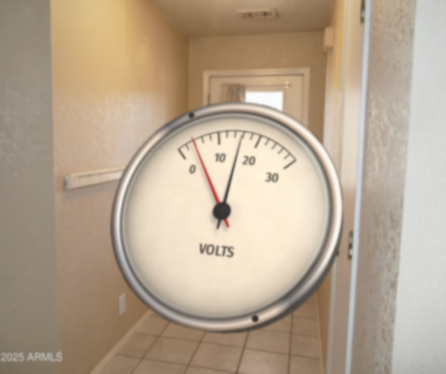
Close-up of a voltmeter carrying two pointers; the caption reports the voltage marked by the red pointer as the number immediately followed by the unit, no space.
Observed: 4V
